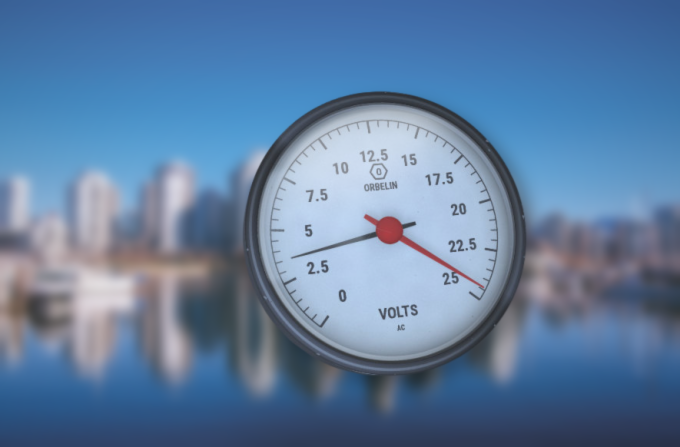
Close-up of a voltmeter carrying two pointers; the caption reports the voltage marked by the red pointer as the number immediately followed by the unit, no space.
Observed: 24.5V
